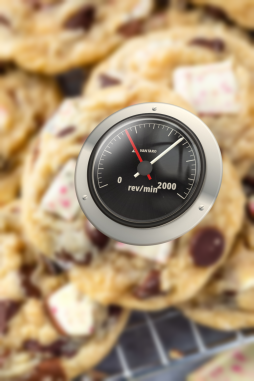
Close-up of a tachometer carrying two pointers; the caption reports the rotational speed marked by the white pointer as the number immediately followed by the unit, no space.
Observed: 1350rpm
